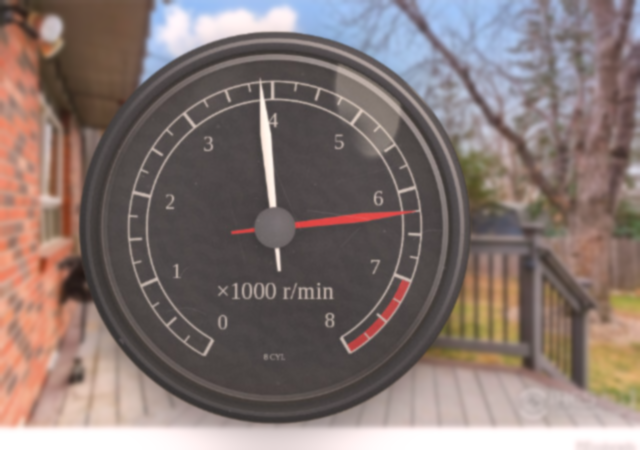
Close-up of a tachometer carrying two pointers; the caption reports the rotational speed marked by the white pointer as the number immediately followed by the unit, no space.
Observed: 3875rpm
